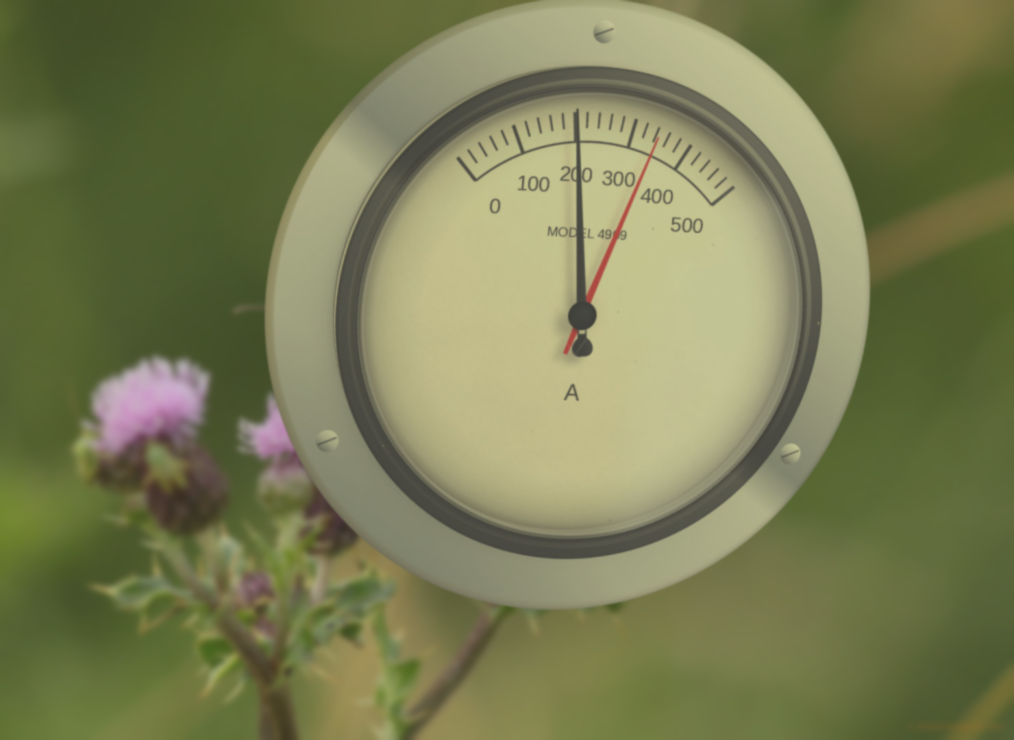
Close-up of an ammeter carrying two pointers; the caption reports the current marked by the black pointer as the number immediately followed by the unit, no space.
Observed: 200A
